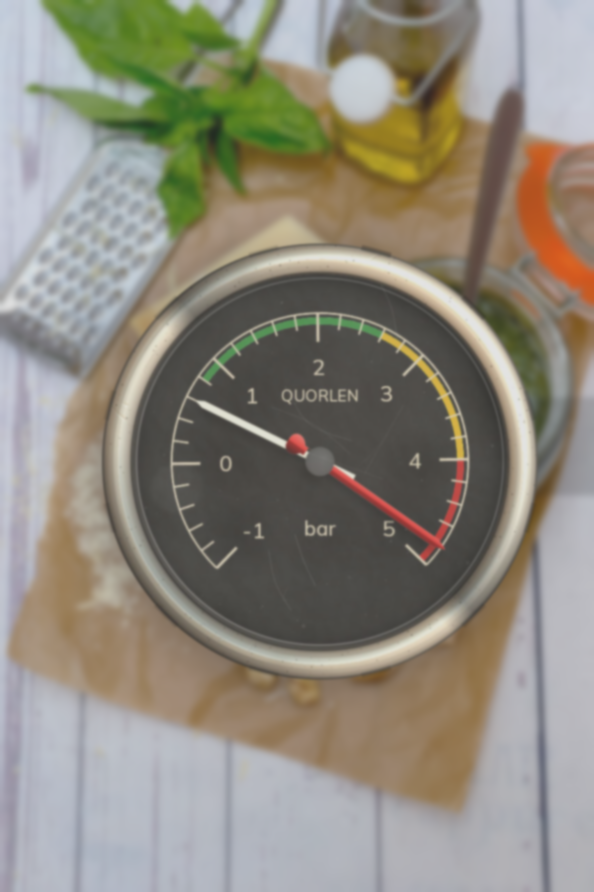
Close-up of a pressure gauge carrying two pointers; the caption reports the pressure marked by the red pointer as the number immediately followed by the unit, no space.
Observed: 4.8bar
